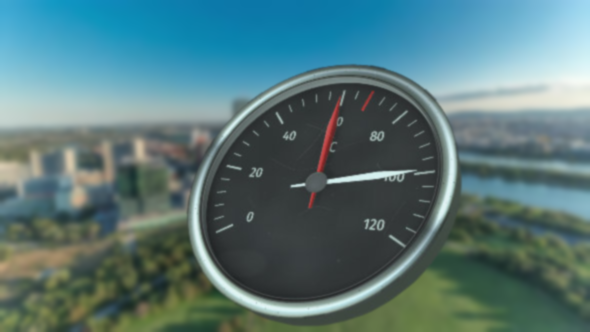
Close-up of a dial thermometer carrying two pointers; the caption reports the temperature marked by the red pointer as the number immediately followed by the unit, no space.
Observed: 60°C
